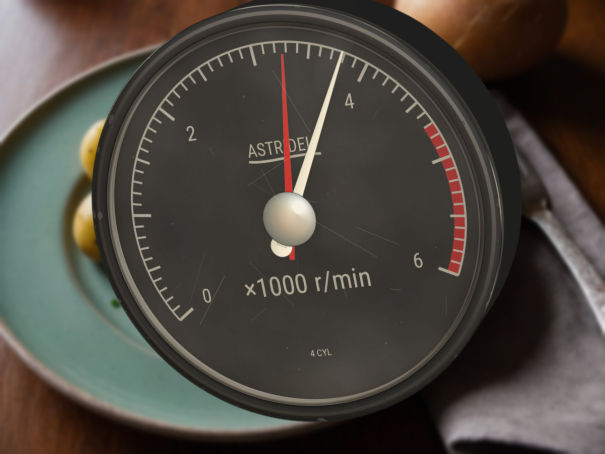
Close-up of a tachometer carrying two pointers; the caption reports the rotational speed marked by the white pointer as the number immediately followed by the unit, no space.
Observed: 3800rpm
